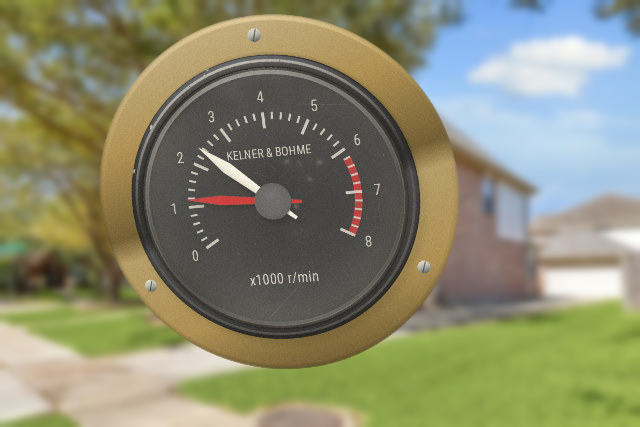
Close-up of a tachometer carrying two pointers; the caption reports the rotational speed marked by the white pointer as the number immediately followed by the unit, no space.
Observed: 2400rpm
